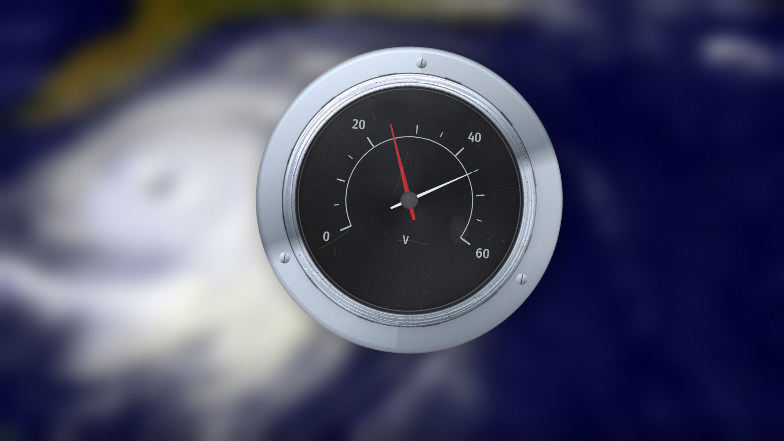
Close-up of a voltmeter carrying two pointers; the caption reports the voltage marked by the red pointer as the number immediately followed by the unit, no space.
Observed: 25V
